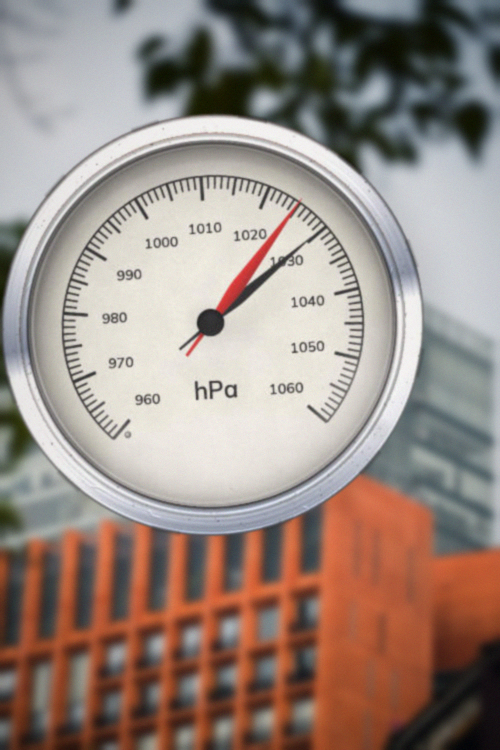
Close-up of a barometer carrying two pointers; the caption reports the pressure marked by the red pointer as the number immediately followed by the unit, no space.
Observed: 1025hPa
